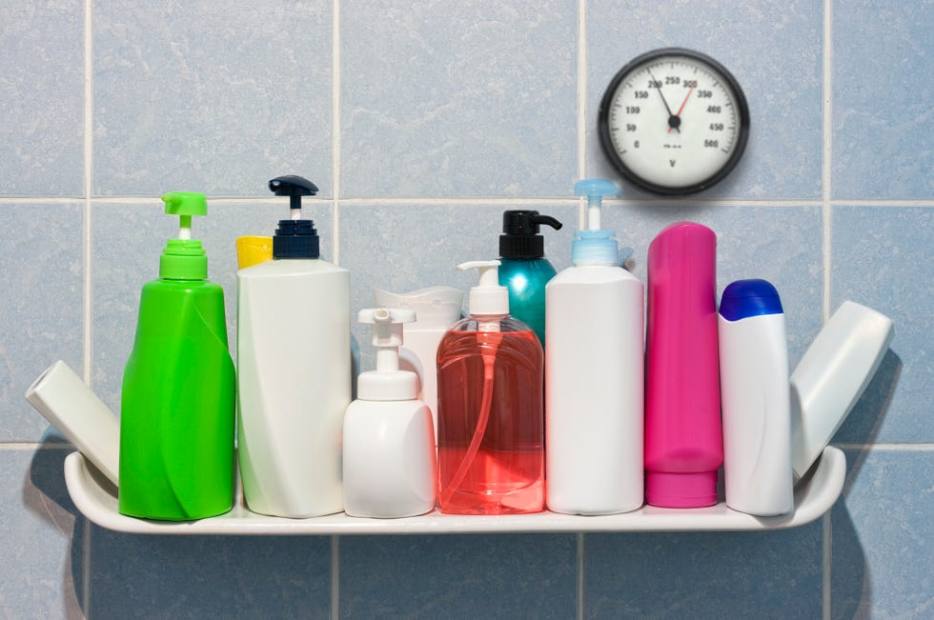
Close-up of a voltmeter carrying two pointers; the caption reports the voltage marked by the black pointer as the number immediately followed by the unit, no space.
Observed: 200V
